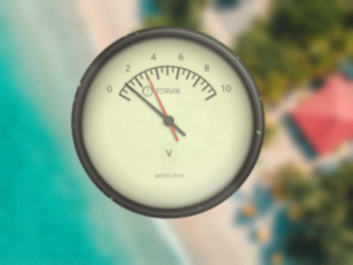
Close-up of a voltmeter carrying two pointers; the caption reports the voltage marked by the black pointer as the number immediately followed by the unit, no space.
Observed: 1V
